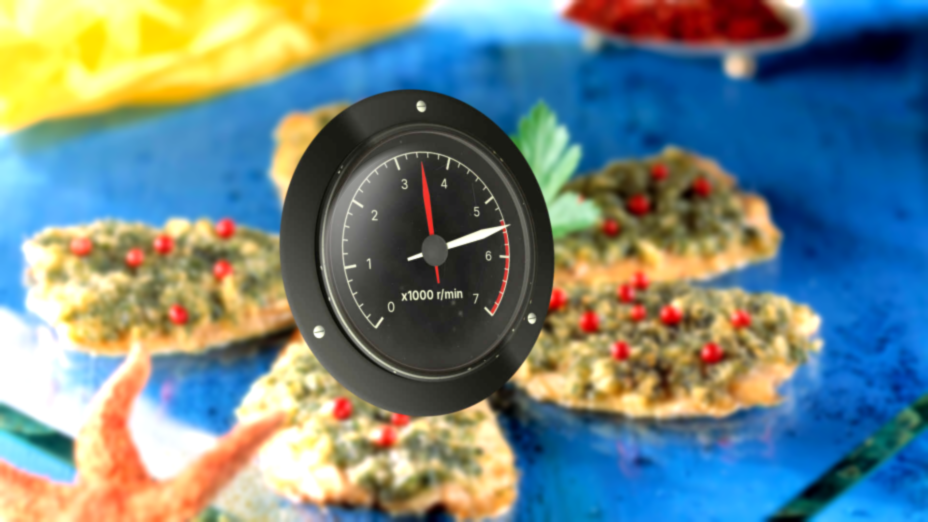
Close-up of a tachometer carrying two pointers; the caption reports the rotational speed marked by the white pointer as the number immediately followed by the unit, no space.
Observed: 5500rpm
